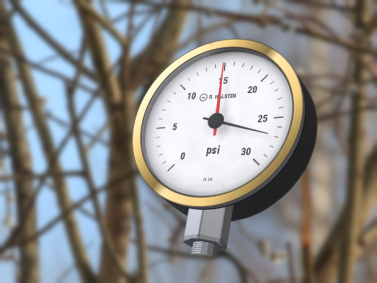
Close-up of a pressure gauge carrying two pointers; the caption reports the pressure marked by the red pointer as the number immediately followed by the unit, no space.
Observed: 15psi
